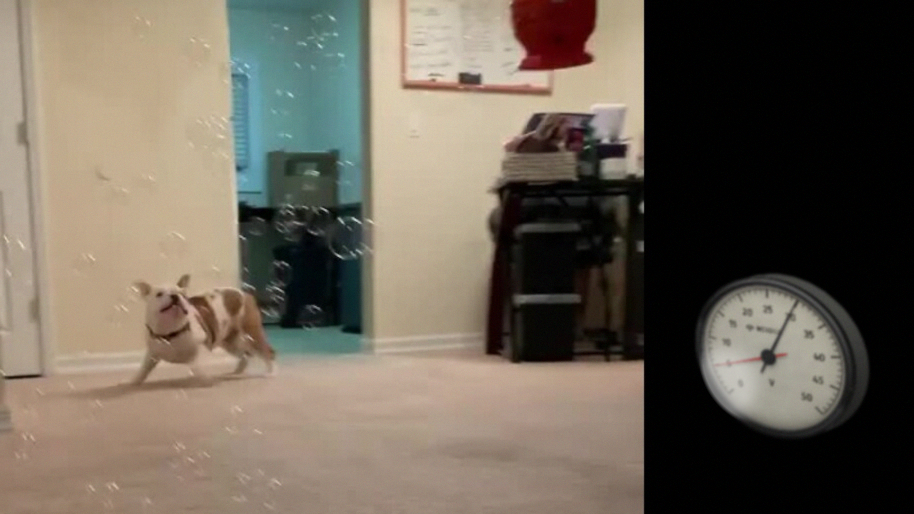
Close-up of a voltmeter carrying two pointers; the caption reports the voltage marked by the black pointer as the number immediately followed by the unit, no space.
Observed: 30V
